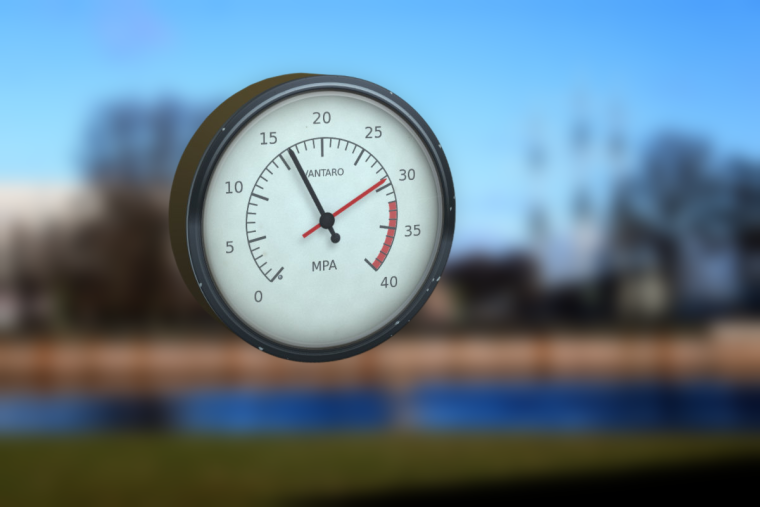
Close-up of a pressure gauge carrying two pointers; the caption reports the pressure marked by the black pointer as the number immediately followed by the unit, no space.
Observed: 16MPa
